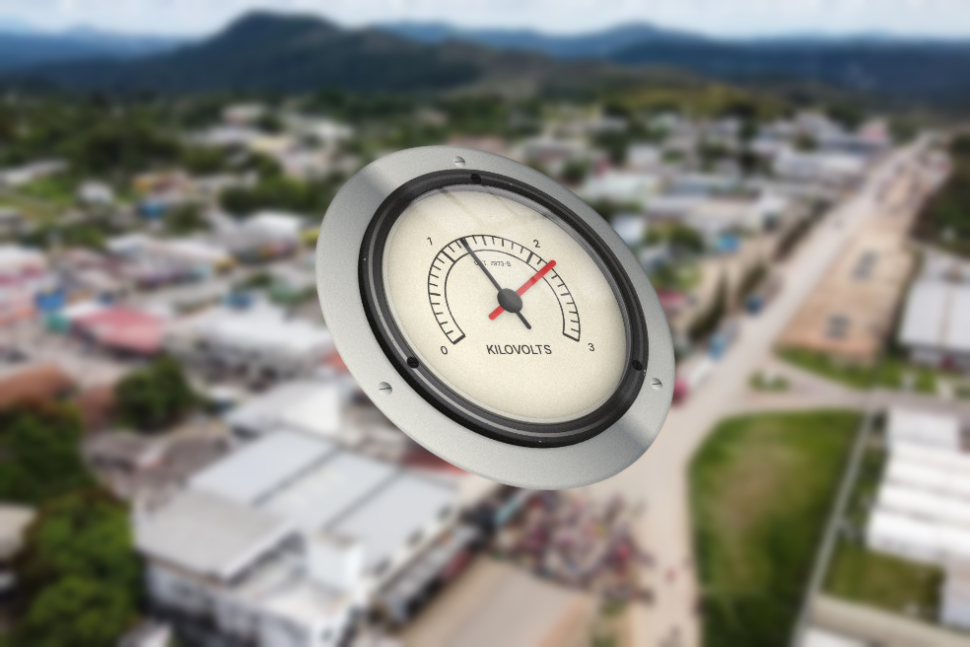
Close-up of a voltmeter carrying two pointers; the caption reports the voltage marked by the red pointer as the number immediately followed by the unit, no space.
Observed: 2.2kV
